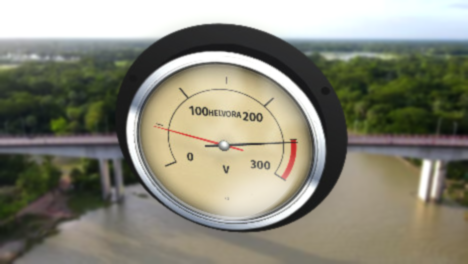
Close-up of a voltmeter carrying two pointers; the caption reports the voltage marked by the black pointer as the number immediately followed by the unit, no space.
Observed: 250V
